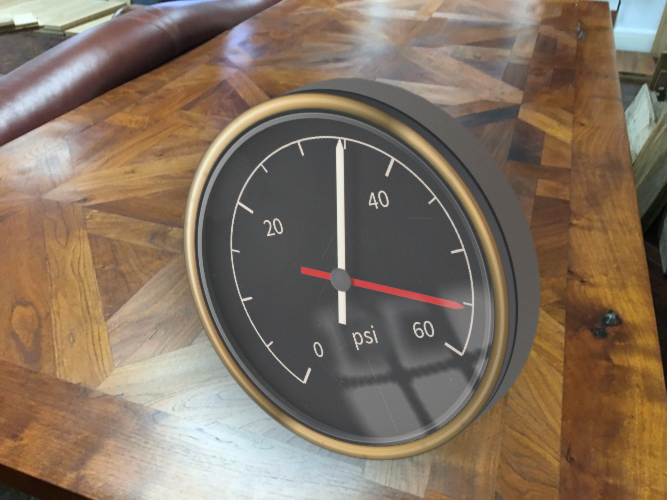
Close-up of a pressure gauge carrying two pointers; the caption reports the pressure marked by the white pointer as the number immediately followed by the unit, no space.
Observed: 35psi
